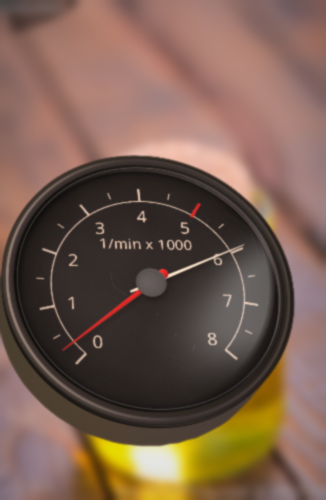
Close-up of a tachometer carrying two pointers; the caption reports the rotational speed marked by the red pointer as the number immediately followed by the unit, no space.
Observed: 250rpm
